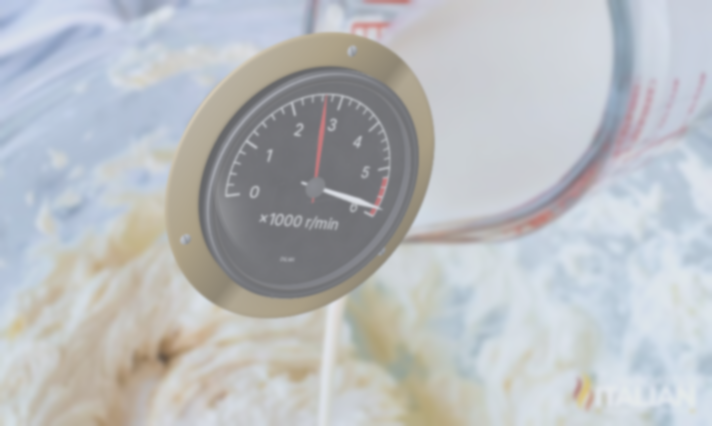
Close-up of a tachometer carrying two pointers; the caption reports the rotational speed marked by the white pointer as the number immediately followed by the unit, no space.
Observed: 5800rpm
